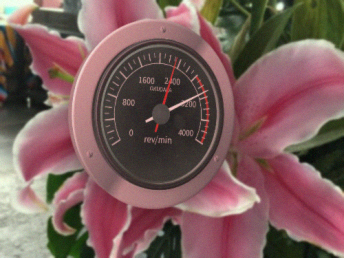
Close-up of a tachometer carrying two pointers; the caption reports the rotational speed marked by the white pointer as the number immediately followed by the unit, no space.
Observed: 3100rpm
